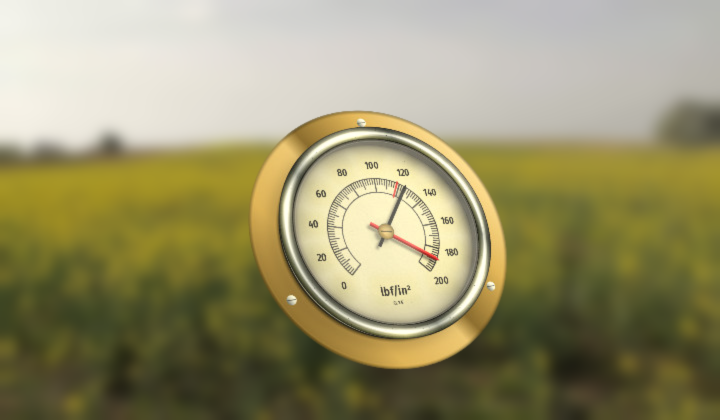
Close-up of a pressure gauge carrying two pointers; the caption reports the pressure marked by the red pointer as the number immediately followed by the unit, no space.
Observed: 190psi
